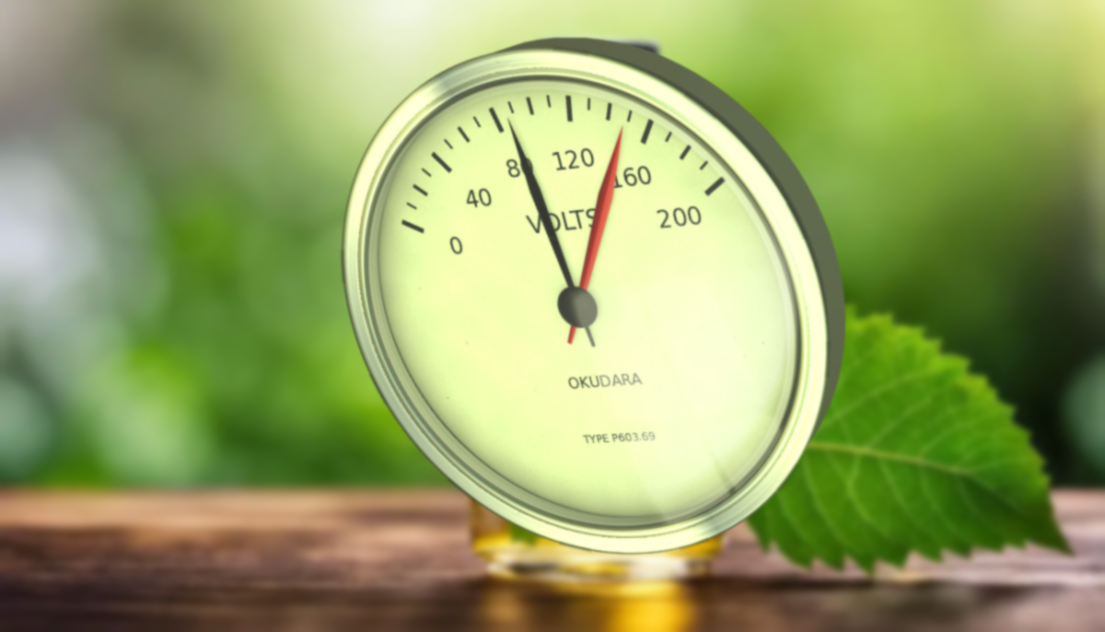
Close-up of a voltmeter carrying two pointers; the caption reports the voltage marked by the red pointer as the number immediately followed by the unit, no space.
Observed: 150V
